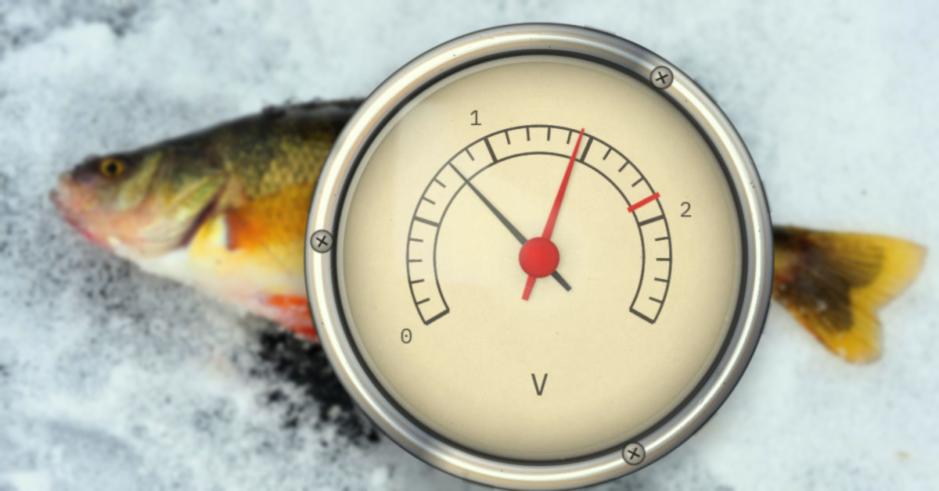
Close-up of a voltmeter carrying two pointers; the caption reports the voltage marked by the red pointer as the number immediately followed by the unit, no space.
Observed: 1.45V
